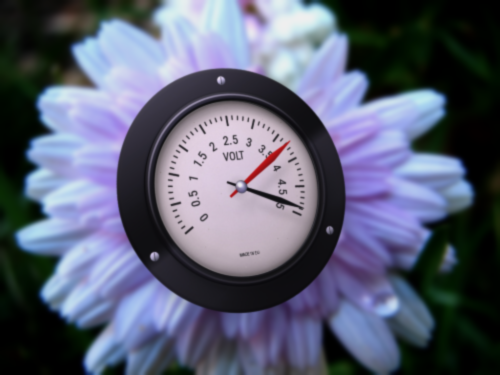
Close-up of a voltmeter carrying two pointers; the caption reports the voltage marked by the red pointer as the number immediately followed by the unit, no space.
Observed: 3.7V
